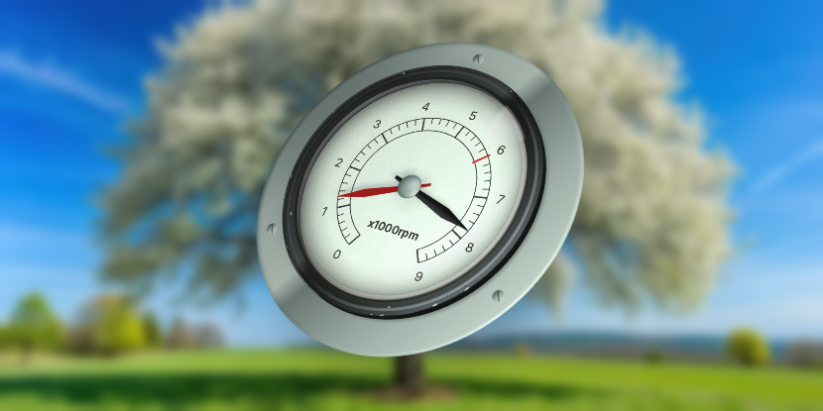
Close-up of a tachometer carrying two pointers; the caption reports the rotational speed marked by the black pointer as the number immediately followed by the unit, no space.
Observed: 7800rpm
